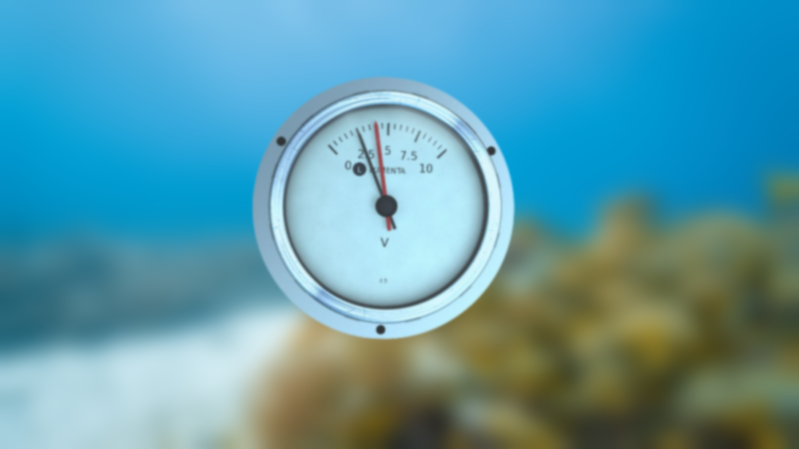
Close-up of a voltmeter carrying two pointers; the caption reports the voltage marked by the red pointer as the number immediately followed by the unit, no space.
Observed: 4V
